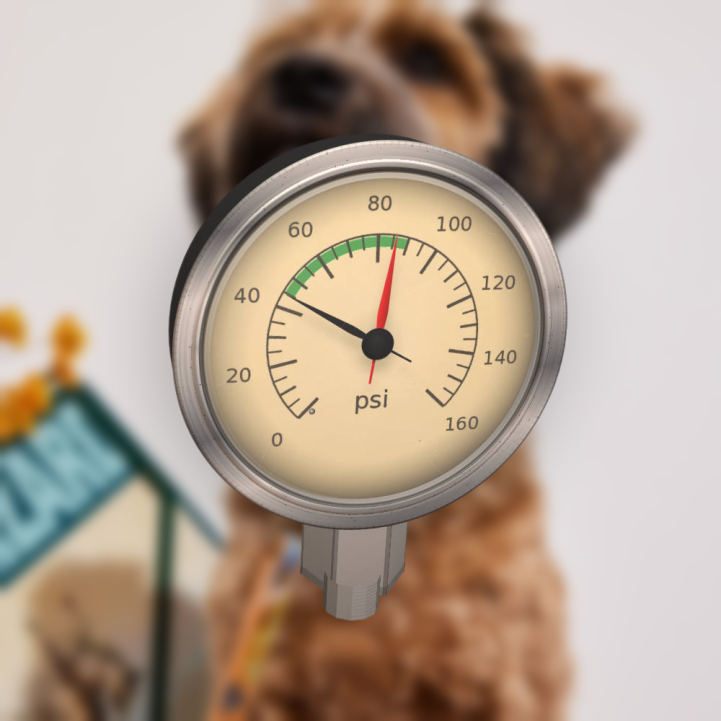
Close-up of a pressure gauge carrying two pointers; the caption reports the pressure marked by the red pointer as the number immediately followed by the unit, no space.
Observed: 85psi
